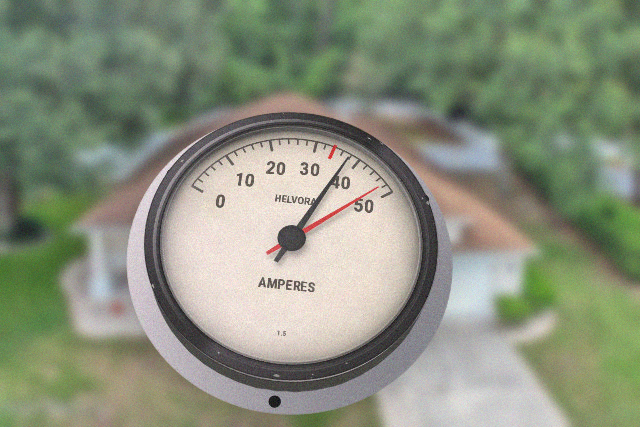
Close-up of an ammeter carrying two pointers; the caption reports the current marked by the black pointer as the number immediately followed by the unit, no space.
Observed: 38A
